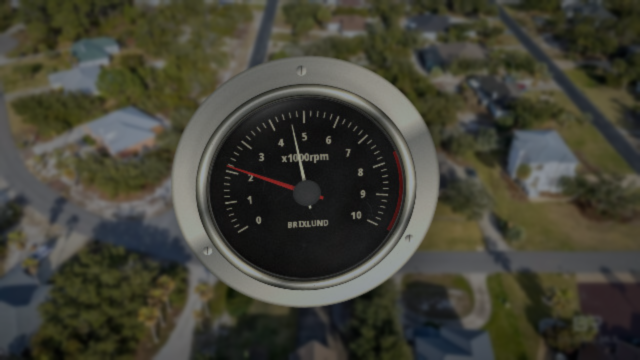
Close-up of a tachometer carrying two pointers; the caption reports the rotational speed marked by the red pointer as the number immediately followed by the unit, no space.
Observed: 2200rpm
